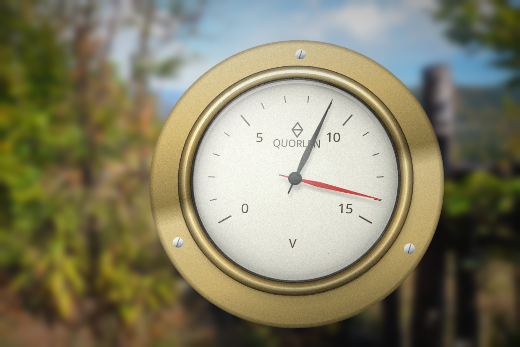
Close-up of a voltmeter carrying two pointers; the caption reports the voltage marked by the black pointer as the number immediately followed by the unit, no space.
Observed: 9V
